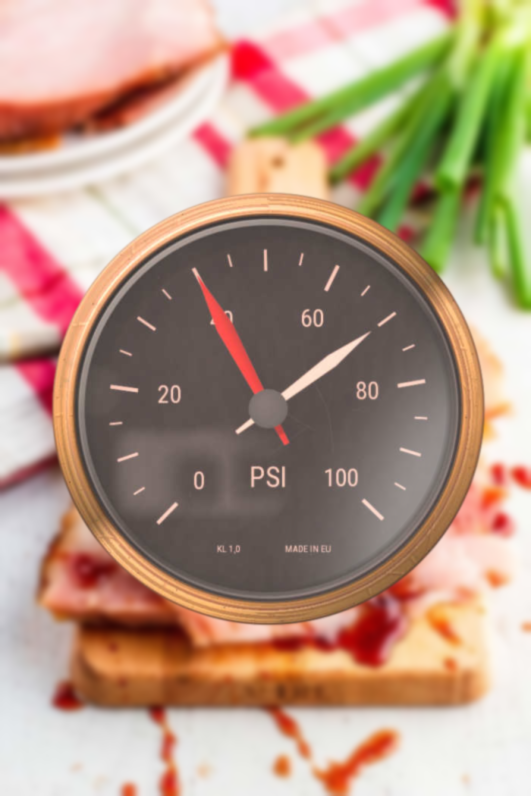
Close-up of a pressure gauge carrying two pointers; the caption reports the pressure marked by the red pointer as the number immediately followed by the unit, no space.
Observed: 40psi
